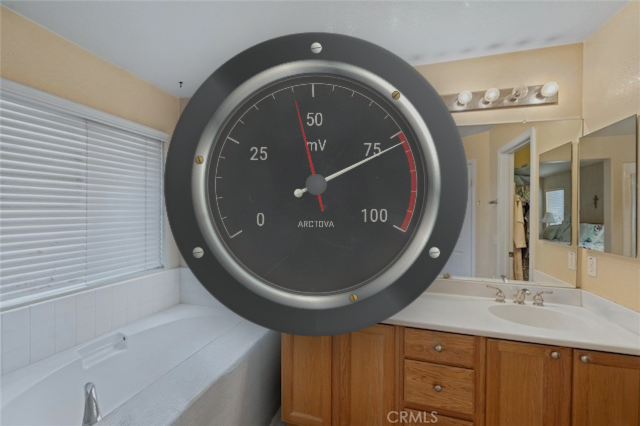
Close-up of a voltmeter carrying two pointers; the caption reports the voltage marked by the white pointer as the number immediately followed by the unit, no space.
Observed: 77.5mV
